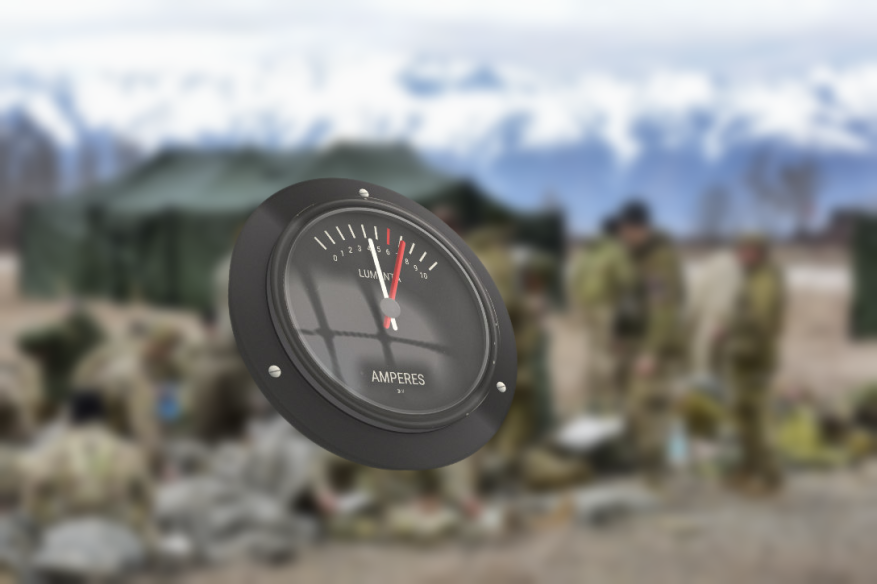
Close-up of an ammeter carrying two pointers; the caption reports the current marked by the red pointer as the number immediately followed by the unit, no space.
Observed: 7A
